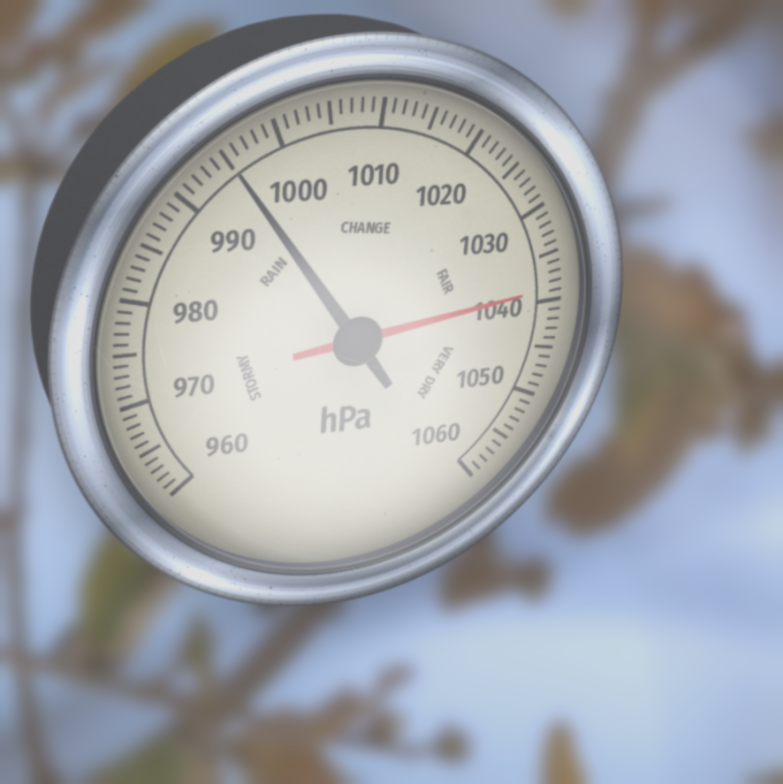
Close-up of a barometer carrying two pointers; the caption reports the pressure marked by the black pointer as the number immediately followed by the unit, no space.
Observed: 995hPa
